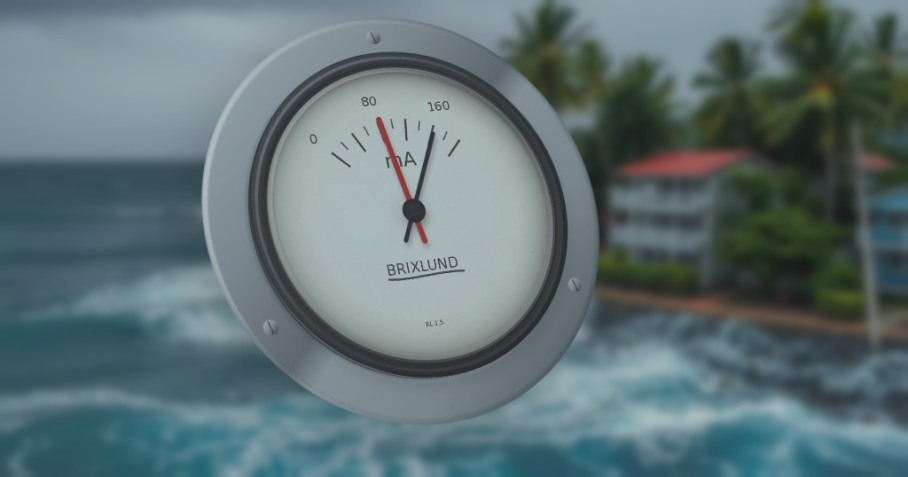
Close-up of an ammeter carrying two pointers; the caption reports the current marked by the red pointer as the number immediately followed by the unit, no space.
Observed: 80mA
